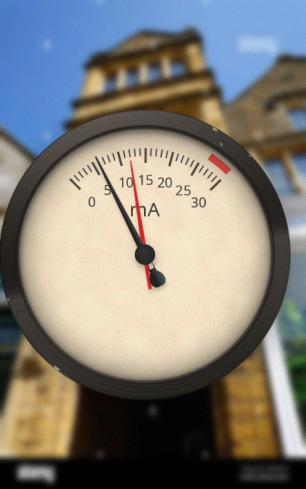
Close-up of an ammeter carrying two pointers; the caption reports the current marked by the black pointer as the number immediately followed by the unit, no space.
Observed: 6mA
